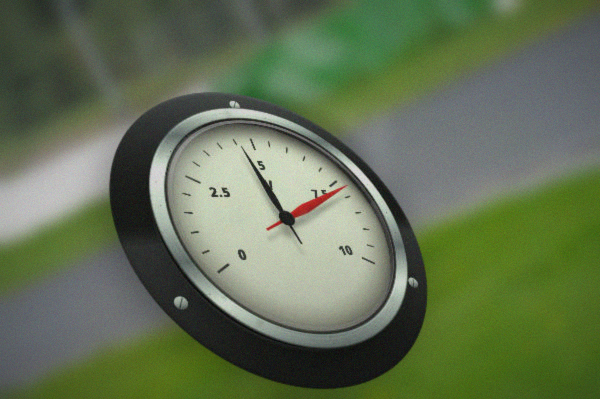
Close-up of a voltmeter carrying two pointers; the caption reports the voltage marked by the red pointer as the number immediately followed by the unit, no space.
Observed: 7.75V
